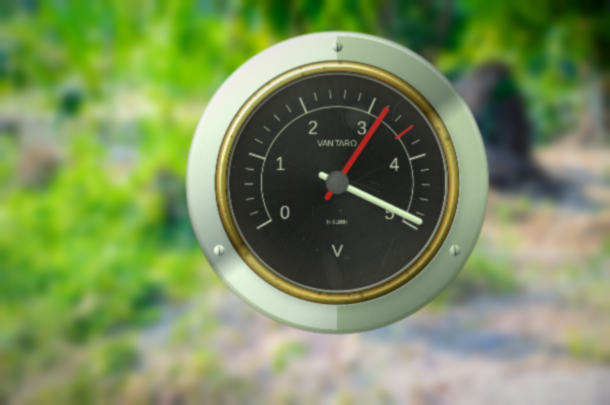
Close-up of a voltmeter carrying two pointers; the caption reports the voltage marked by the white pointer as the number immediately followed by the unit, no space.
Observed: 4.9V
